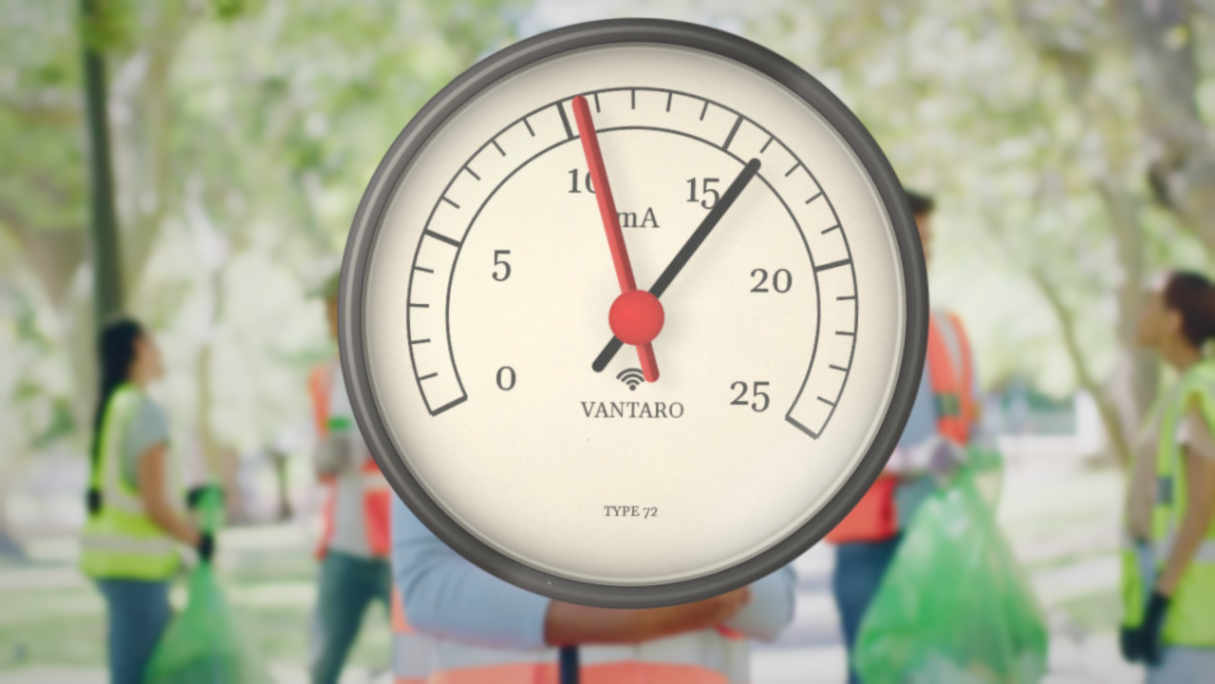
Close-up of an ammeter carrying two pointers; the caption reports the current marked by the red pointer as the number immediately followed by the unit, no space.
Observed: 10.5mA
